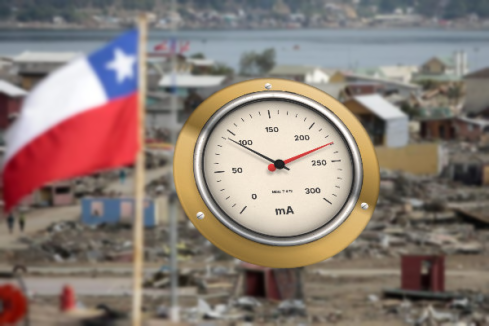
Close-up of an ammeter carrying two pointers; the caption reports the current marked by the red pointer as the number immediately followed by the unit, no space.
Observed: 230mA
